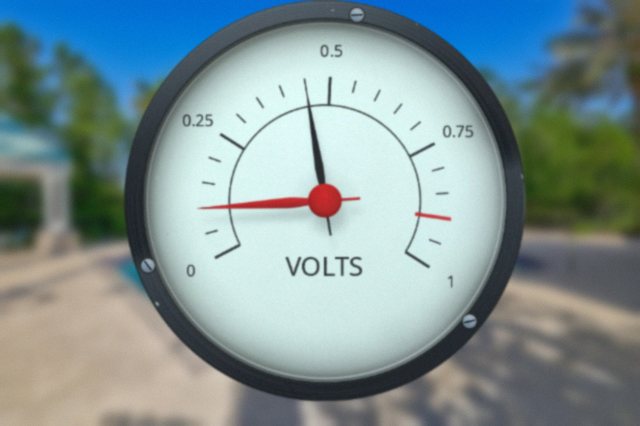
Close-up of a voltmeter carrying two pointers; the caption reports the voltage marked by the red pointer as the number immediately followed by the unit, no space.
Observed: 0.1V
